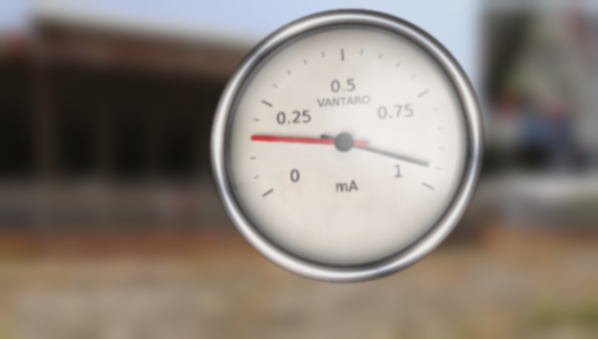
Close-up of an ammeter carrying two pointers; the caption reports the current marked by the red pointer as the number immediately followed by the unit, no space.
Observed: 0.15mA
